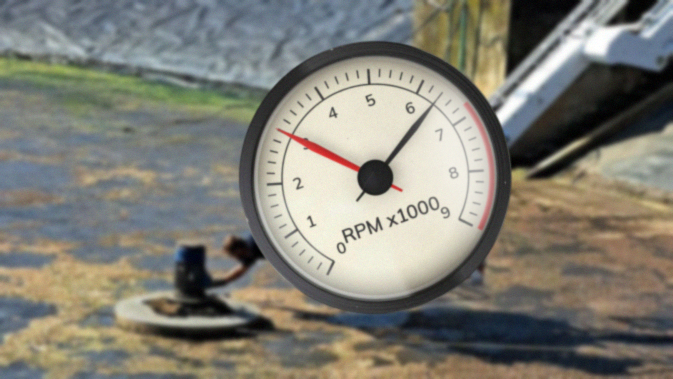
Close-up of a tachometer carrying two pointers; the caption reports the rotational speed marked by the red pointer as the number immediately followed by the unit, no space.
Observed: 3000rpm
